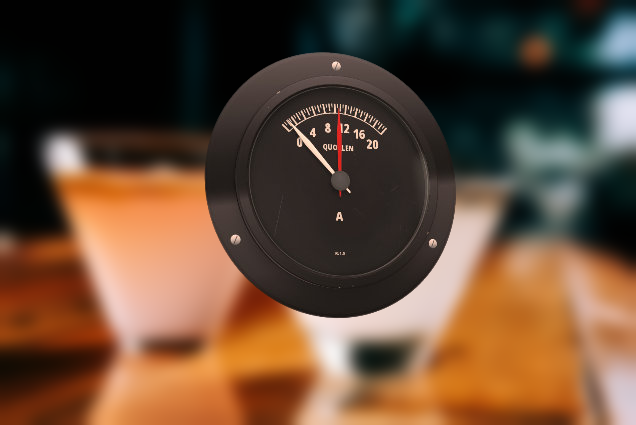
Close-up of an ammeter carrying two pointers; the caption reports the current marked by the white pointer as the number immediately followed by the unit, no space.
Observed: 1A
